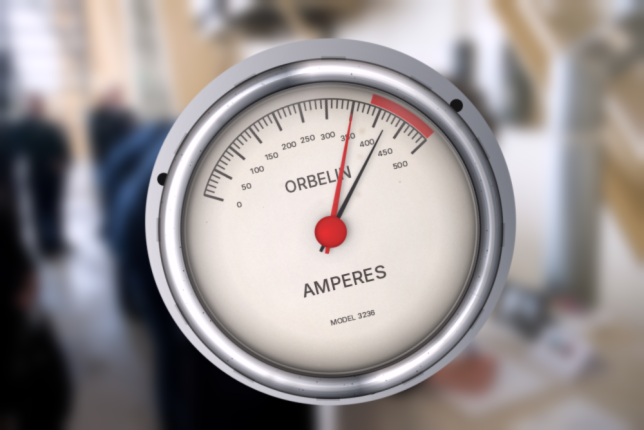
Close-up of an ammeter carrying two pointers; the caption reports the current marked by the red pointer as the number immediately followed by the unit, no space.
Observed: 350A
